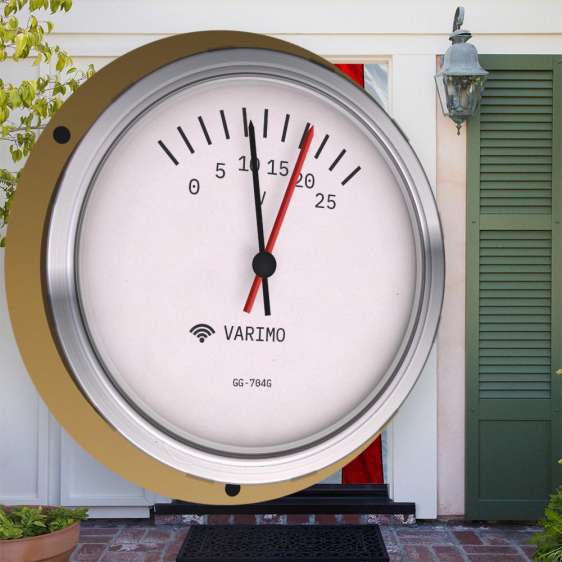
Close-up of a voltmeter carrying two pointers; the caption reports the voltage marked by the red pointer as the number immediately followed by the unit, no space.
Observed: 17.5V
